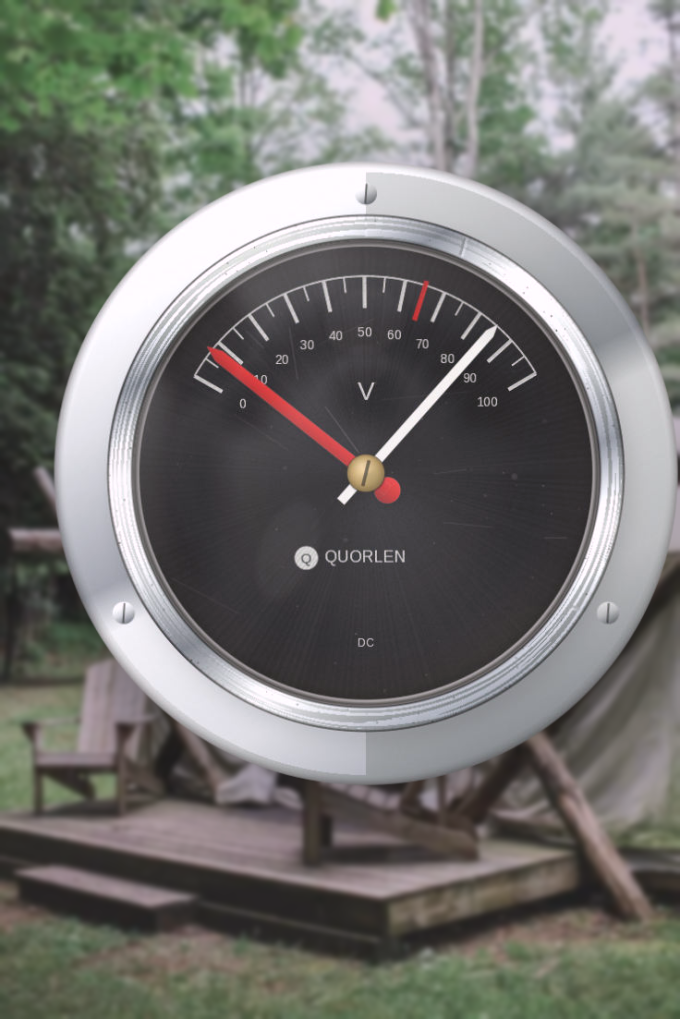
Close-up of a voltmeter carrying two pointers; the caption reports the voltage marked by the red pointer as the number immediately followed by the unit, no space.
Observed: 7.5V
